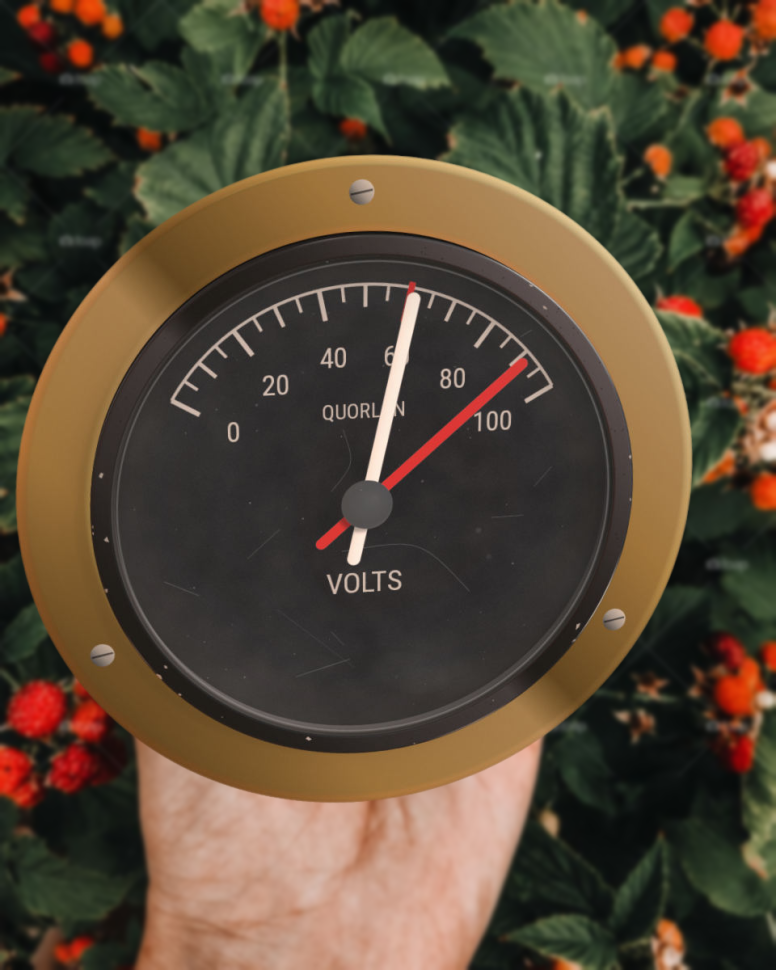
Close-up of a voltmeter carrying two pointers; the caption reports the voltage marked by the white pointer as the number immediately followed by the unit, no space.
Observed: 60V
